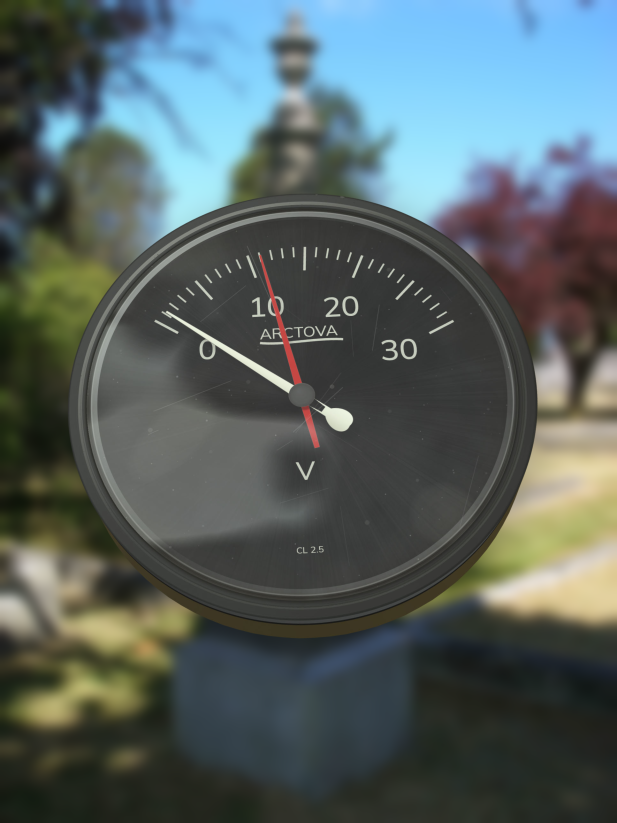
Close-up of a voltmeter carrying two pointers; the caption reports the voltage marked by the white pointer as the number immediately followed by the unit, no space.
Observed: 1V
